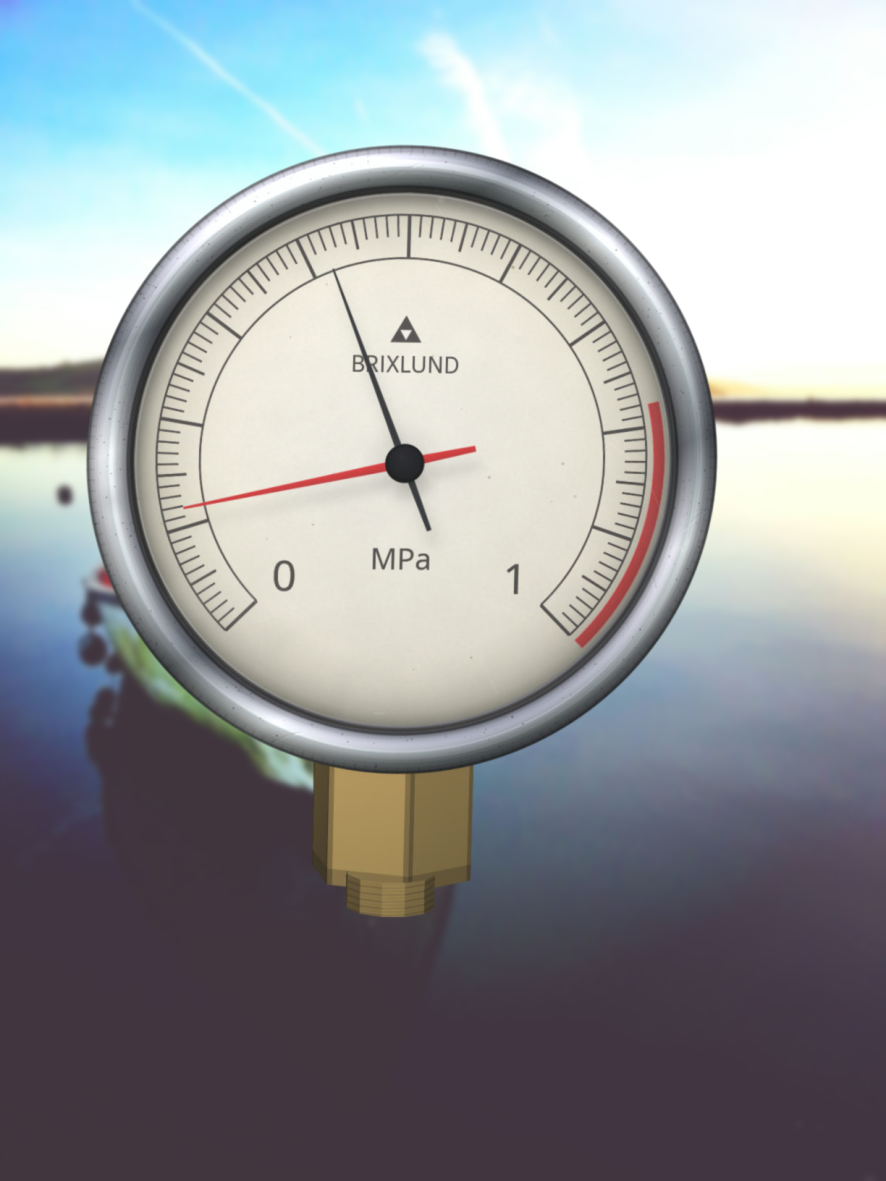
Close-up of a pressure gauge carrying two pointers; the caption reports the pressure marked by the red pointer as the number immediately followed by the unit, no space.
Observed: 0.12MPa
